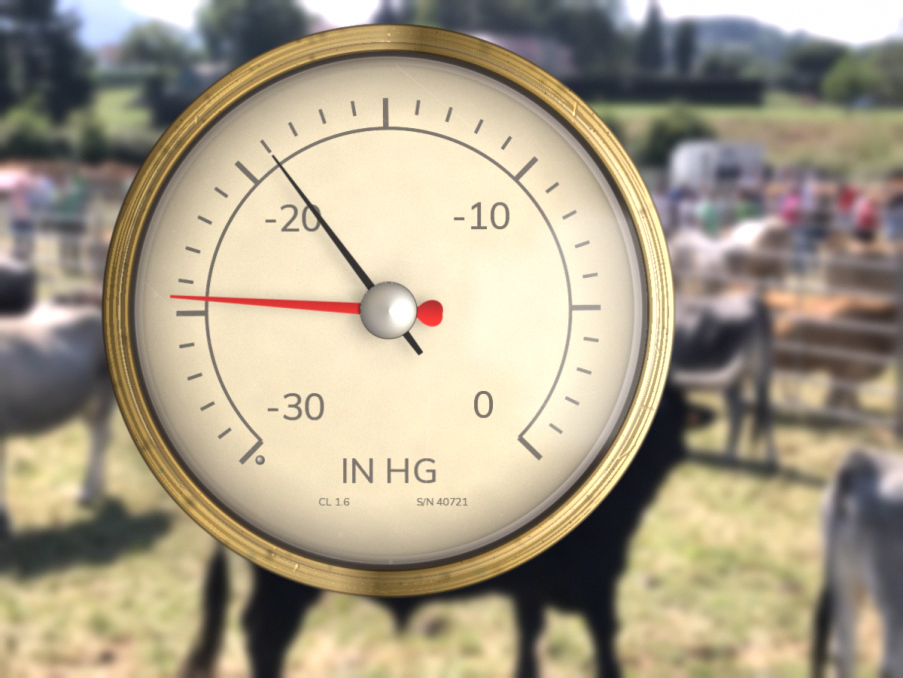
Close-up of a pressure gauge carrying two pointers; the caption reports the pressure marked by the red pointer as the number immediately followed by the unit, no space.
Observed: -24.5inHg
